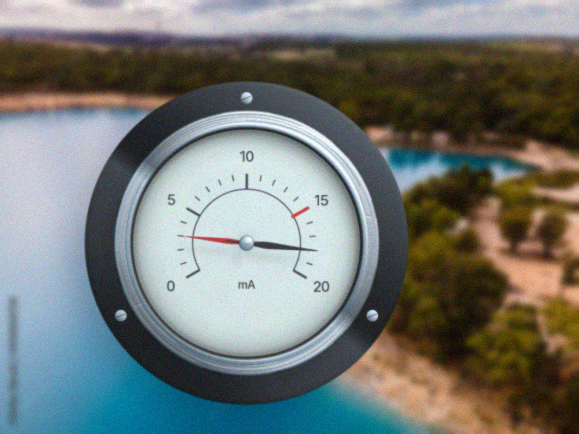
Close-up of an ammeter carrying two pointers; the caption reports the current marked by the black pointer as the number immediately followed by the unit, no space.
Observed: 18mA
